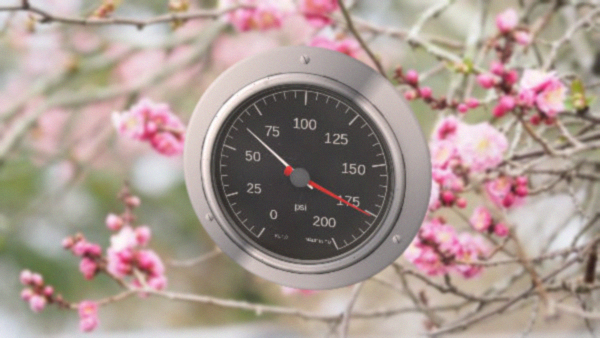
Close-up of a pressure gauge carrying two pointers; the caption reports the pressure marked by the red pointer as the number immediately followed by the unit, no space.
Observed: 175psi
